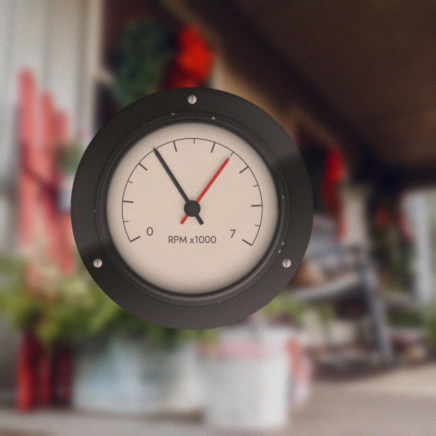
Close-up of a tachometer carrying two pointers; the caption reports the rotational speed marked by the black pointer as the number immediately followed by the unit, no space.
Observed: 2500rpm
